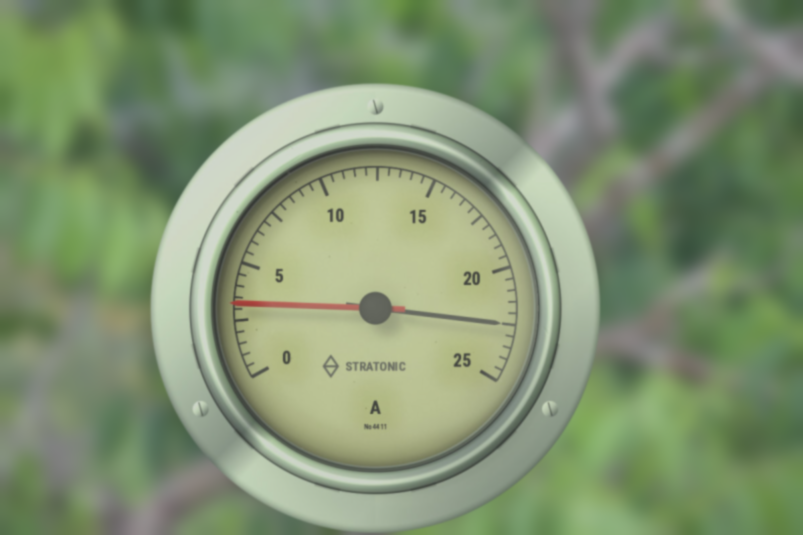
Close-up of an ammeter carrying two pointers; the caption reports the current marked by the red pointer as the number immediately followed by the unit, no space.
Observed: 3.25A
